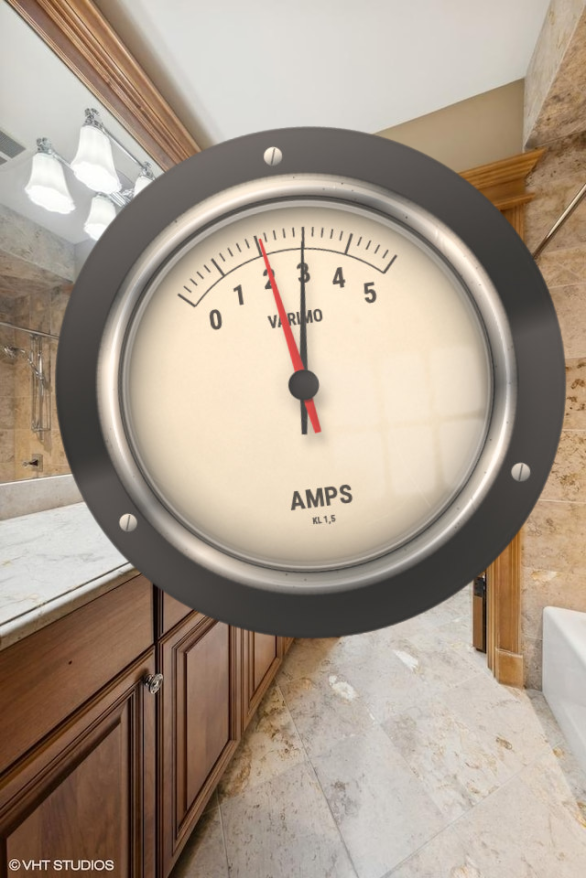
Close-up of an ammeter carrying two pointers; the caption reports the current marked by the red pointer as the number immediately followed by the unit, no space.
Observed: 2.1A
